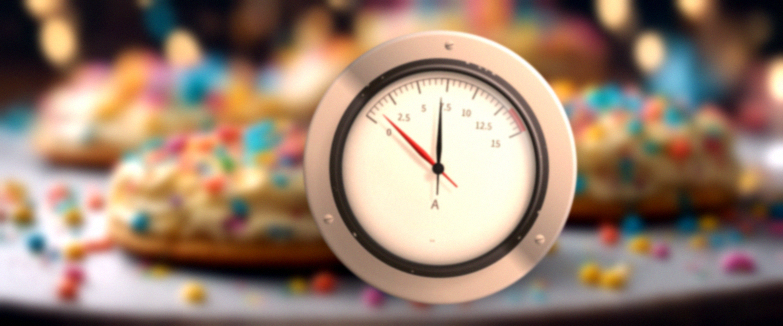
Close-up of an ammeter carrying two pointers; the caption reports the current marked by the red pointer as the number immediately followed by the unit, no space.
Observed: 1A
